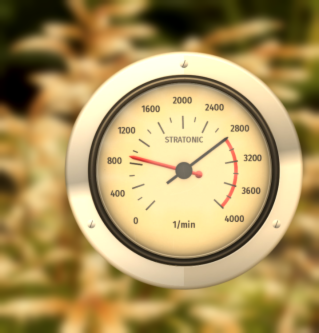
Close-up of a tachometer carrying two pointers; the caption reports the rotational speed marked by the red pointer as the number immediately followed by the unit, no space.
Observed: 900rpm
